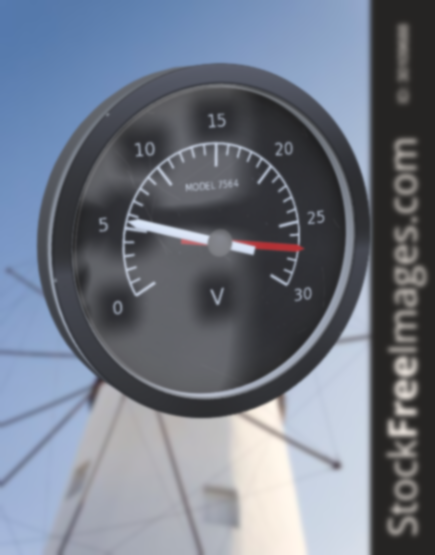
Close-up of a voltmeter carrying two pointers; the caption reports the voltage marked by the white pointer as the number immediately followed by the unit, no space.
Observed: 5.5V
